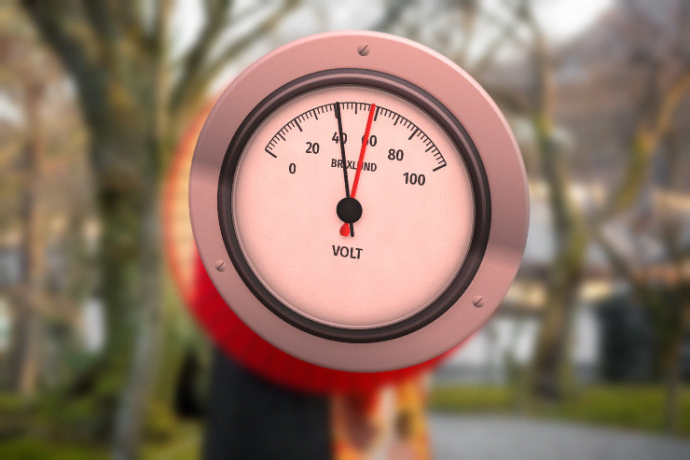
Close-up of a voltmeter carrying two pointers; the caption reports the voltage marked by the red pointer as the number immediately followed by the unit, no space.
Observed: 58V
